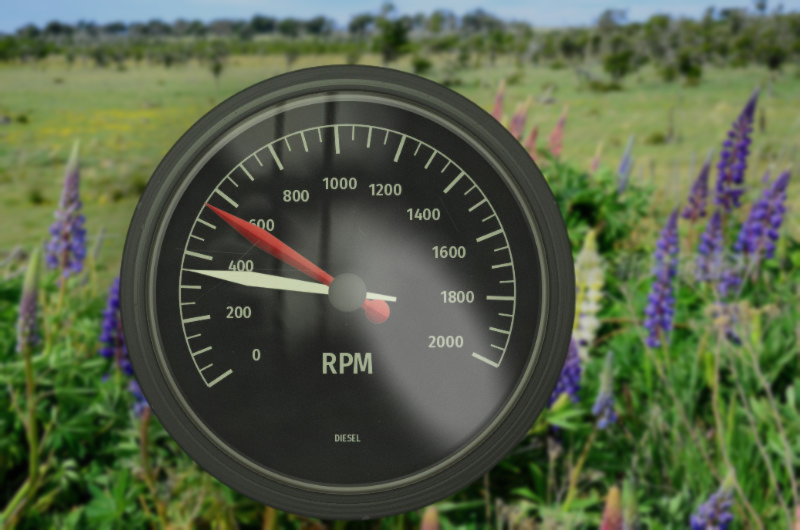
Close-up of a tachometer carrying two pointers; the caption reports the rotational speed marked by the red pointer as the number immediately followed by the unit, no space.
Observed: 550rpm
